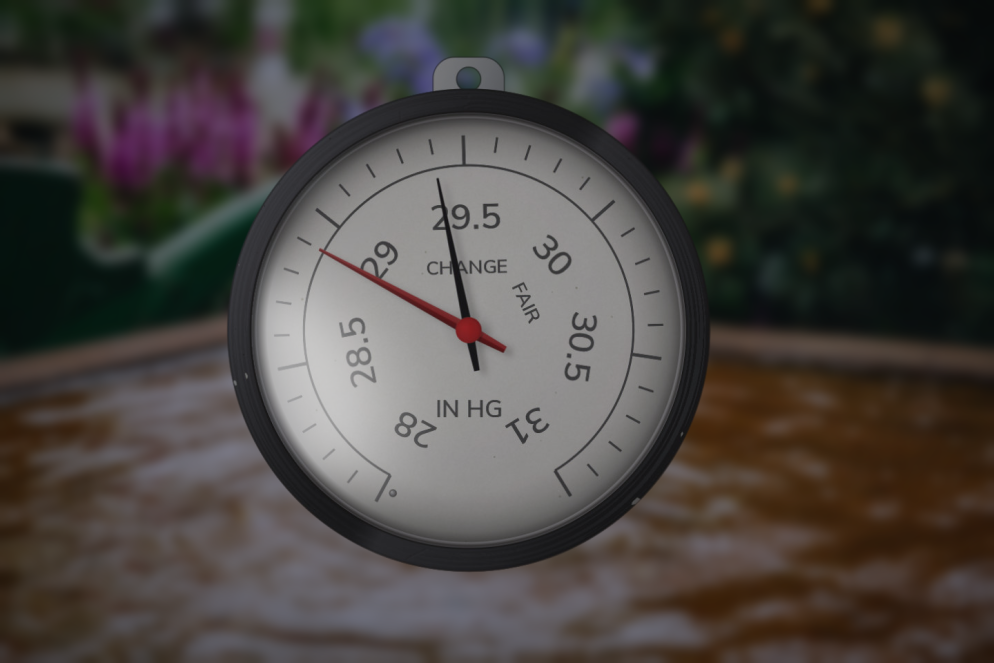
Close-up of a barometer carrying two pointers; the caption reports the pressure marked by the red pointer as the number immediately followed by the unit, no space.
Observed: 28.9inHg
